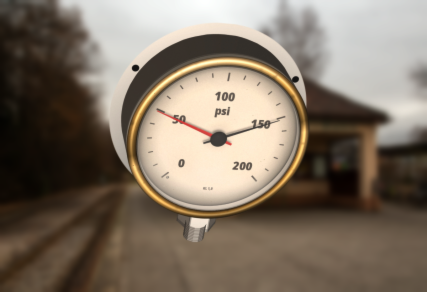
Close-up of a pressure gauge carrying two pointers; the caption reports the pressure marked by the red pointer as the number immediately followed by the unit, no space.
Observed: 50psi
